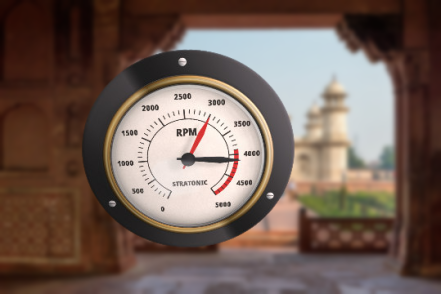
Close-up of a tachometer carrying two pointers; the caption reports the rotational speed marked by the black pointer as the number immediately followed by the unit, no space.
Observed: 4100rpm
